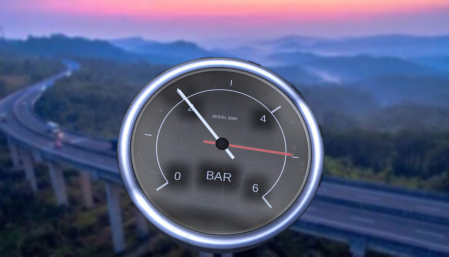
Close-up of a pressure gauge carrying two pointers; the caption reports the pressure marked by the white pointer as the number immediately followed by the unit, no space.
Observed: 2bar
